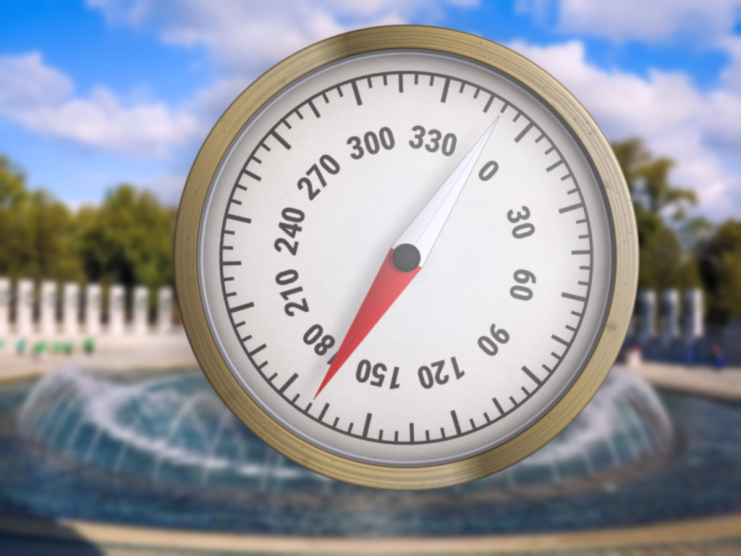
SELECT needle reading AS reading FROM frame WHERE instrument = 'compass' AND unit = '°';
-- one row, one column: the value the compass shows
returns 170 °
